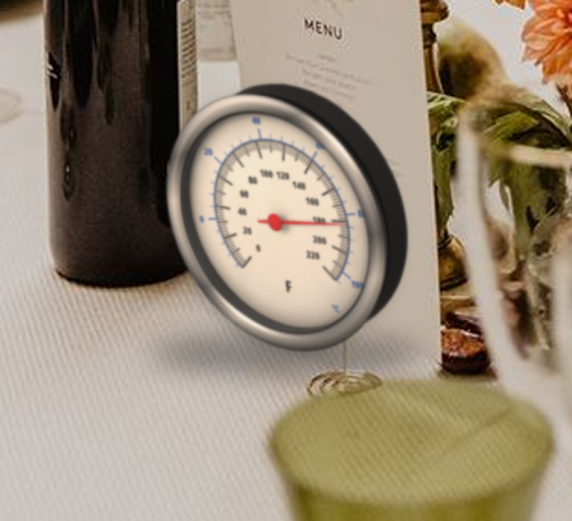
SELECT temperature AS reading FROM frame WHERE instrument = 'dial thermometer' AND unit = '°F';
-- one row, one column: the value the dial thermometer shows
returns 180 °F
